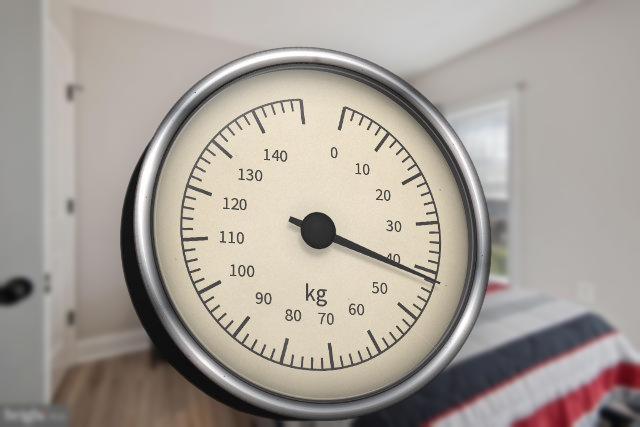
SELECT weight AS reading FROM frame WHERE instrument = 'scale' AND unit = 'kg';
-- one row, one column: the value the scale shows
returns 42 kg
